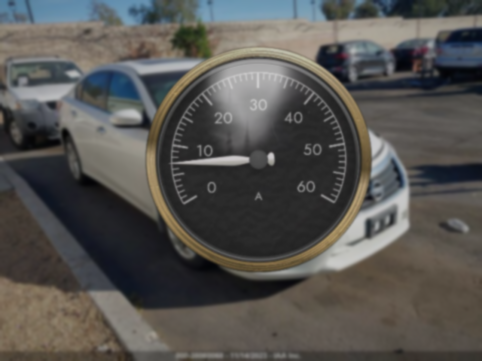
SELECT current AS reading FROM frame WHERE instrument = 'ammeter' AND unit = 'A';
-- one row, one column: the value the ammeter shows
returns 7 A
